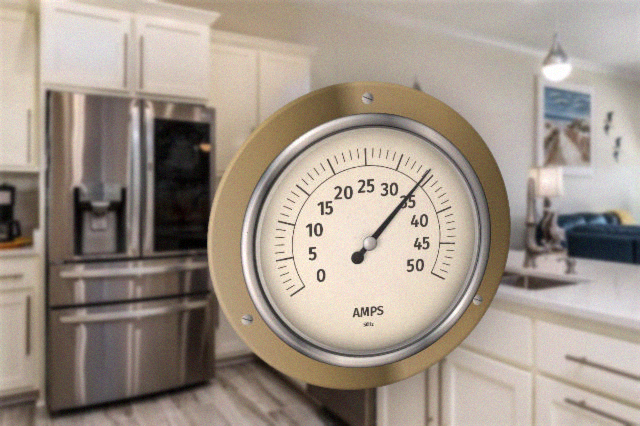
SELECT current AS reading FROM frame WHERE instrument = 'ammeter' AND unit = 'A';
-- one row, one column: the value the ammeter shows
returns 34 A
